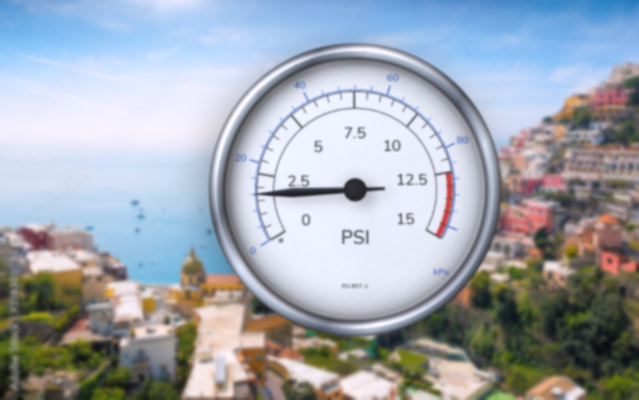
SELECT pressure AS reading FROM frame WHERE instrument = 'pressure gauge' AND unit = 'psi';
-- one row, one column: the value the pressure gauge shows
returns 1.75 psi
